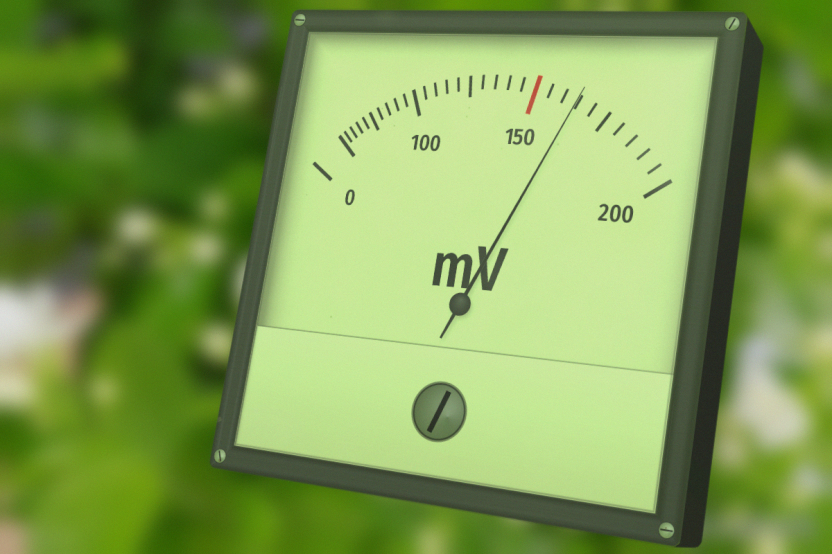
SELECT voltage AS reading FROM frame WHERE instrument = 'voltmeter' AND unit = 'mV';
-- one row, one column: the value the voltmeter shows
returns 165 mV
